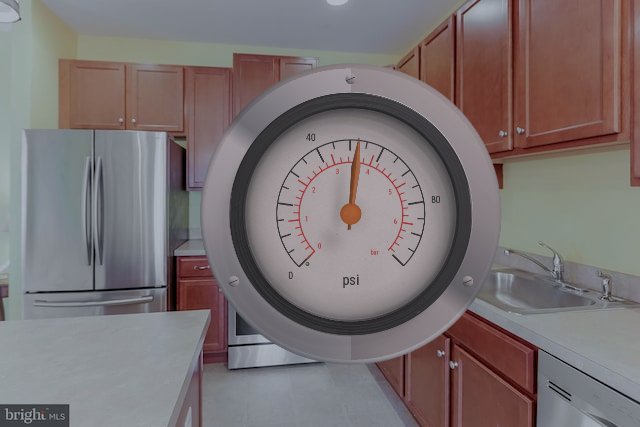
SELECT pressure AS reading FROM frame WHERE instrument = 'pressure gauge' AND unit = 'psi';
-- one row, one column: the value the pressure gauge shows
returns 52.5 psi
